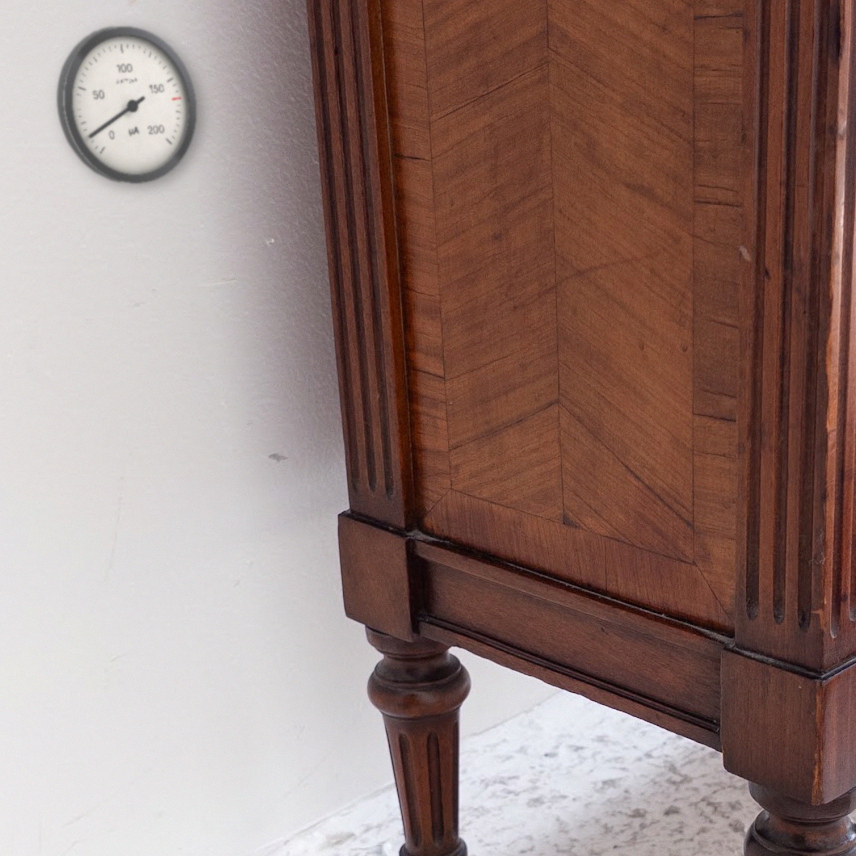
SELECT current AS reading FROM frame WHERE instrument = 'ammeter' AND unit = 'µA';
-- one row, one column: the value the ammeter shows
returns 15 µA
